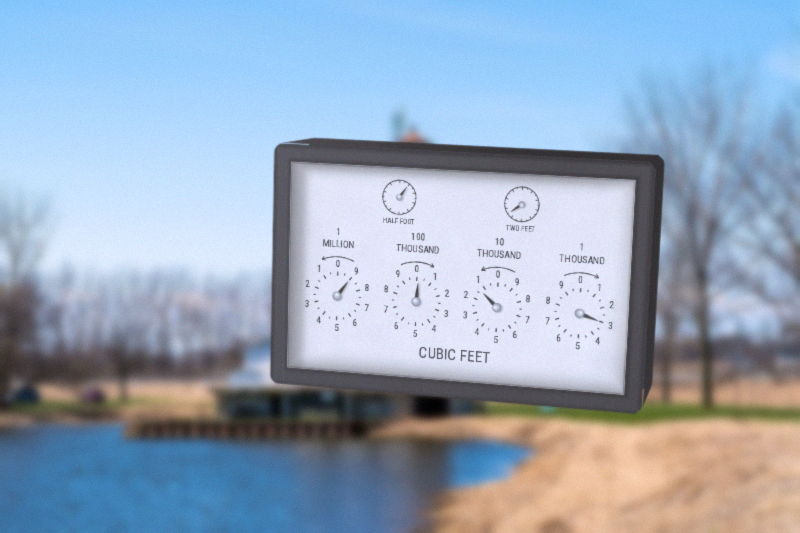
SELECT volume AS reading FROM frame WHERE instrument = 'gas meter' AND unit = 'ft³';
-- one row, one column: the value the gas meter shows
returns 901300 ft³
